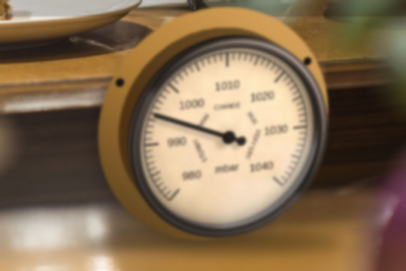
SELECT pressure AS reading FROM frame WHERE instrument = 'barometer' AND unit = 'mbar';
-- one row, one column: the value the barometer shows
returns 995 mbar
